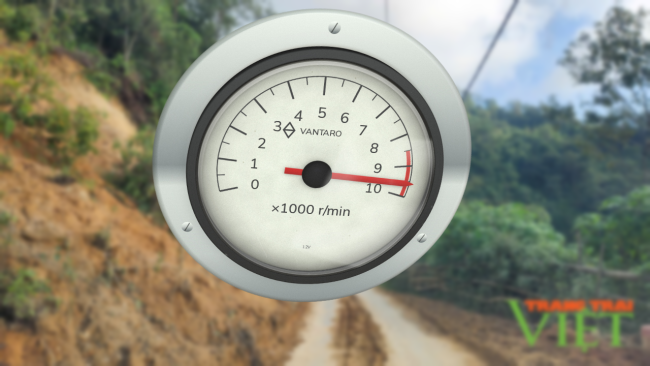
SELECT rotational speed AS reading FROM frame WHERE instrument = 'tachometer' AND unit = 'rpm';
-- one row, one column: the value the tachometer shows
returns 9500 rpm
